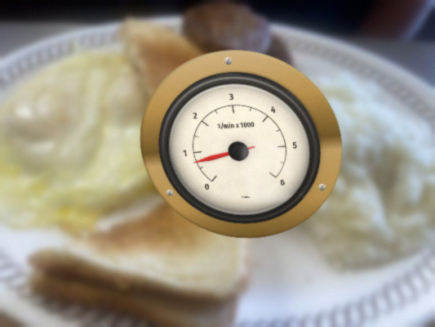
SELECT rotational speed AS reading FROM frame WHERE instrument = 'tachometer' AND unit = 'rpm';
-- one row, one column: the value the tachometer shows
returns 750 rpm
